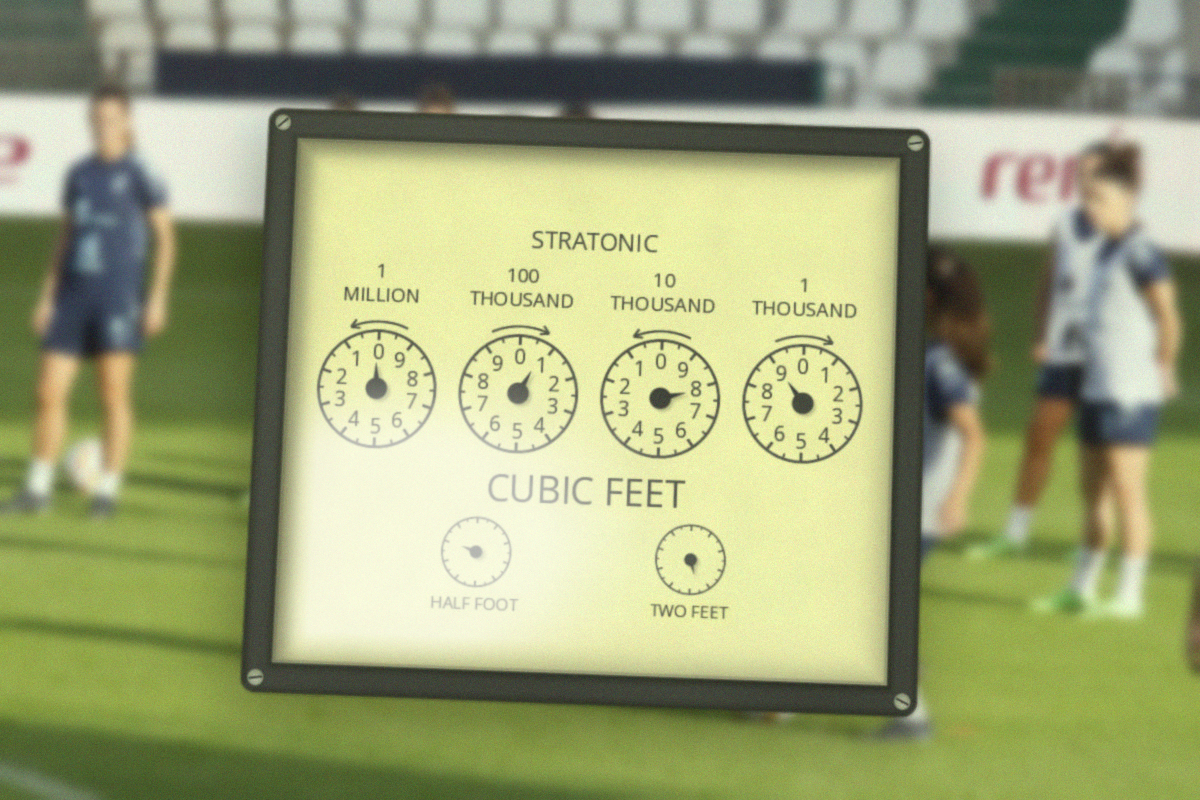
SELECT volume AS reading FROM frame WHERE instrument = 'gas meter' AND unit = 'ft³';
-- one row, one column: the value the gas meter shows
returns 7900 ft³
